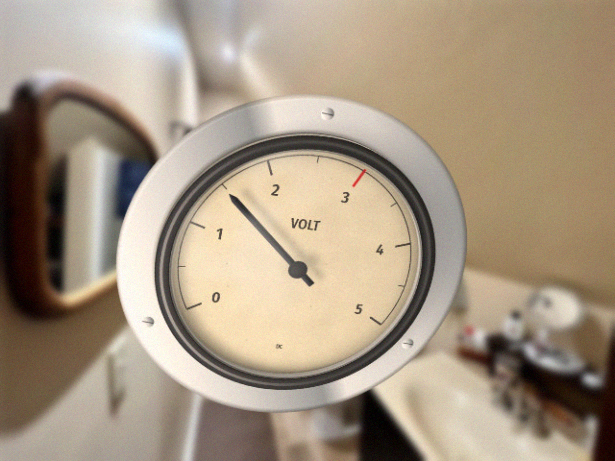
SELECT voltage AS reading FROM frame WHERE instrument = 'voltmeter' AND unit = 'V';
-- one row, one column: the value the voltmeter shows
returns 1.5 V
